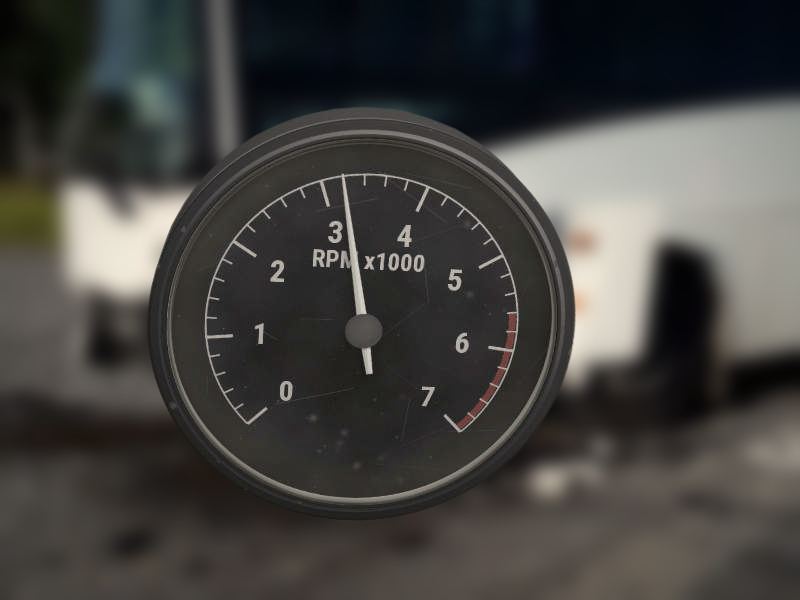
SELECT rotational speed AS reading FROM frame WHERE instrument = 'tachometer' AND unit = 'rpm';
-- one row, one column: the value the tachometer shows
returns 3200 rpm
